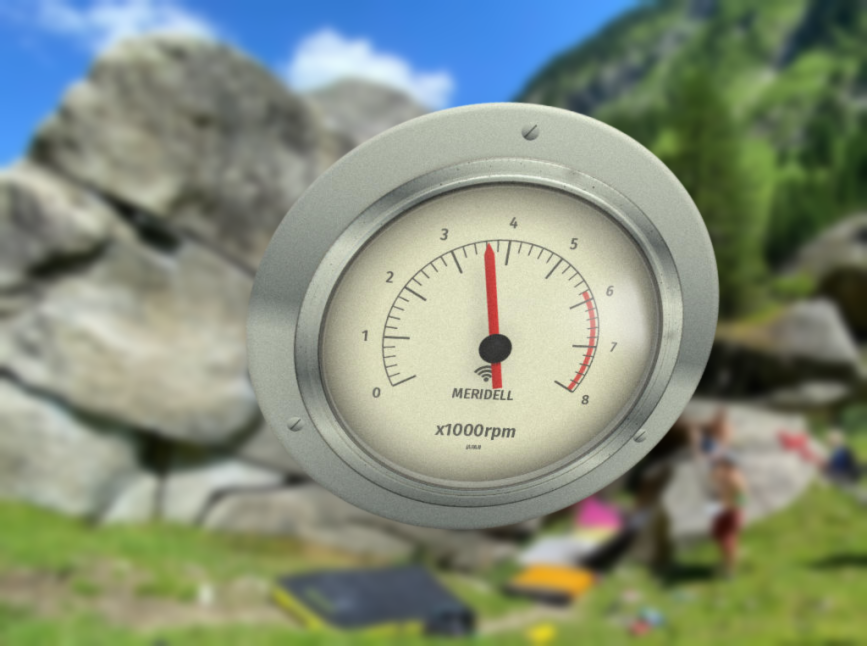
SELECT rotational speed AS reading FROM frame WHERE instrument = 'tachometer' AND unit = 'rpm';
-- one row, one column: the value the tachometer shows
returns 3600 rpm
